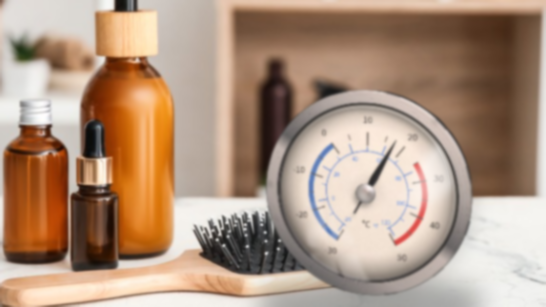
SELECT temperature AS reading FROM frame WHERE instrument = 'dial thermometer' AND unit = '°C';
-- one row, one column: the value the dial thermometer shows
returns 17.5 °C
